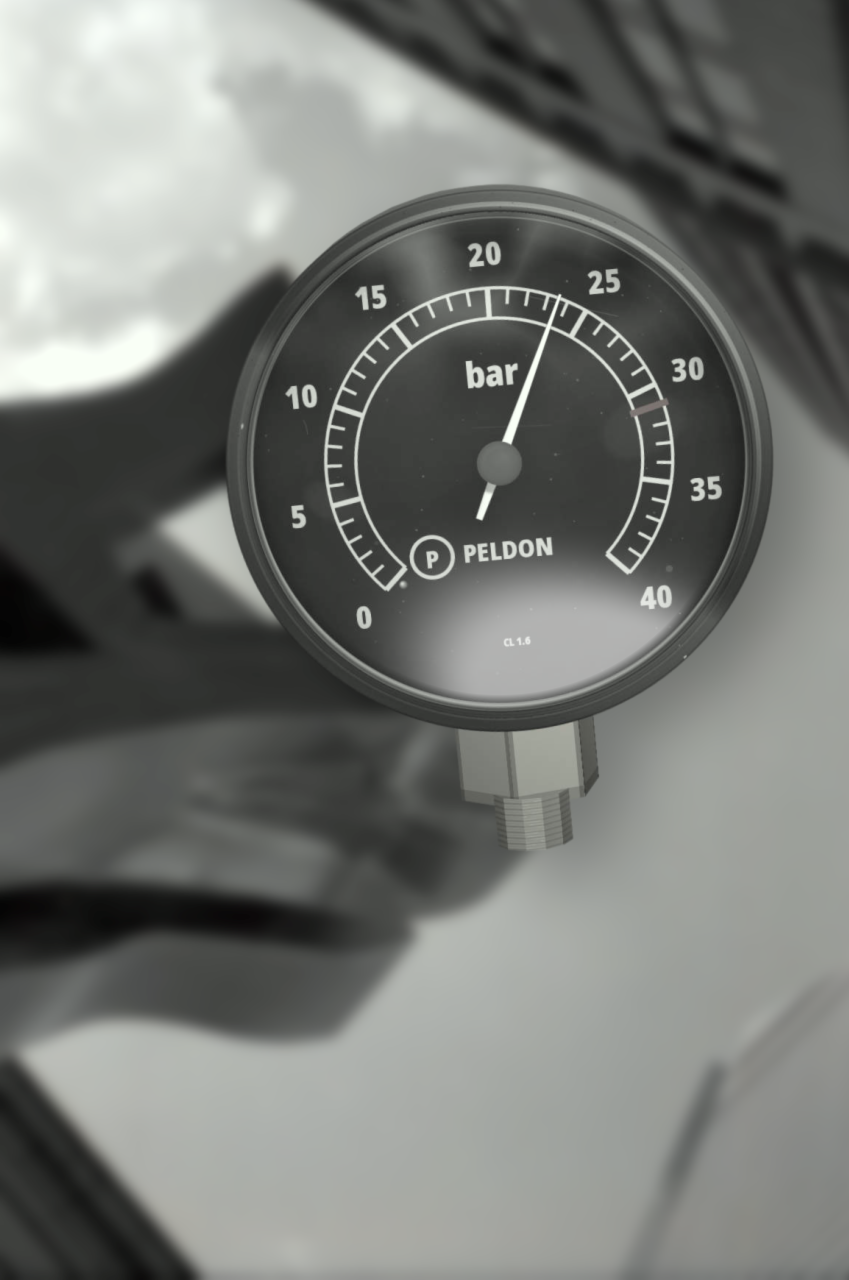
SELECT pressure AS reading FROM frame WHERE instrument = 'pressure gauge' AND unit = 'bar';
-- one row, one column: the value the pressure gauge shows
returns 23.5 bar
